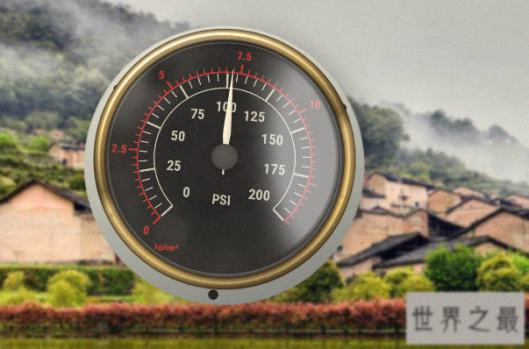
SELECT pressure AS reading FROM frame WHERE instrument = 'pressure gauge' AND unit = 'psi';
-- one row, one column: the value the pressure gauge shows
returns 102.5 psi
